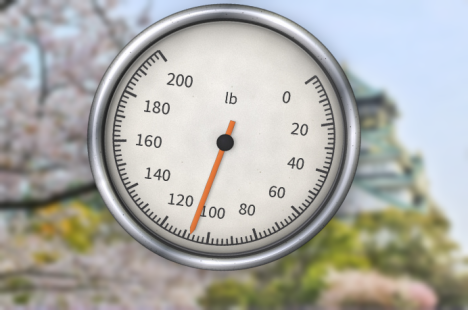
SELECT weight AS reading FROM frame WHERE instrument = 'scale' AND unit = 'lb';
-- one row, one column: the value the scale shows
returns 108 lb
